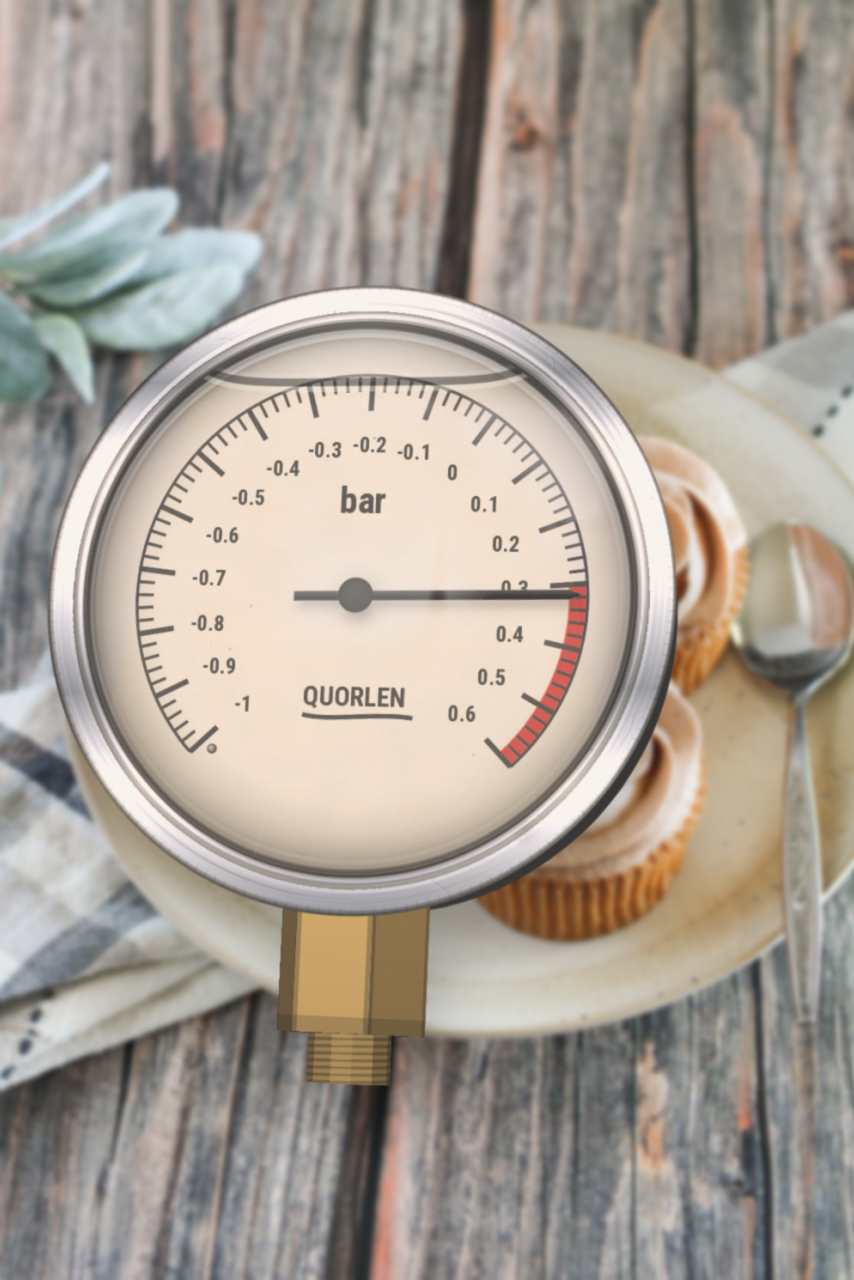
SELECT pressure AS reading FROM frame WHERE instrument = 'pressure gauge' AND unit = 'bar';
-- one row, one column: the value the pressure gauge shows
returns 0.32 bar
